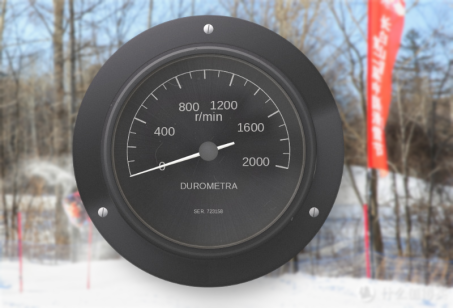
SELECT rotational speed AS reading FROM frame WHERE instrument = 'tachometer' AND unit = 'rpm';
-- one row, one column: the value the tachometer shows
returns 0 rpm
